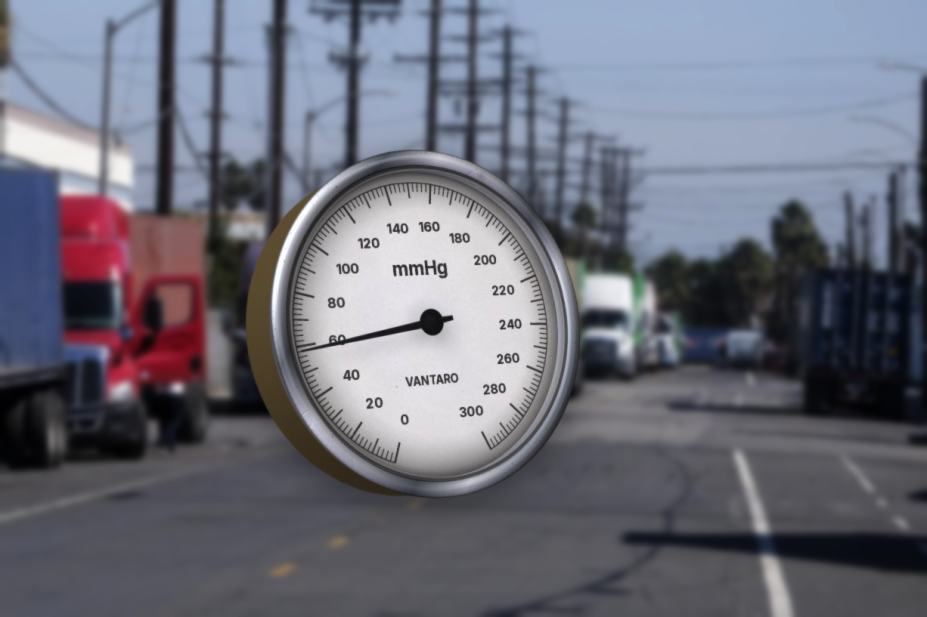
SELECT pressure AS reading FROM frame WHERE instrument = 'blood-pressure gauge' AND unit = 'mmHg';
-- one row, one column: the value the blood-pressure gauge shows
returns 58 mmHg
